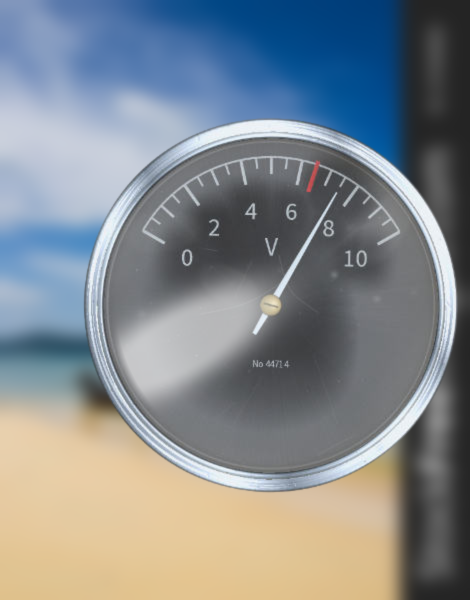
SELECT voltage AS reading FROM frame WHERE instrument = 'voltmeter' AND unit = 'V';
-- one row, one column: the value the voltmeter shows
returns 7.5 V
